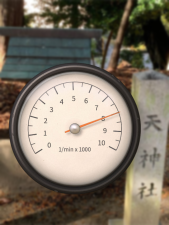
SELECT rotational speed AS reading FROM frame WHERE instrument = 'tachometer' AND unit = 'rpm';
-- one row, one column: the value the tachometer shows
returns 8000 rpm
